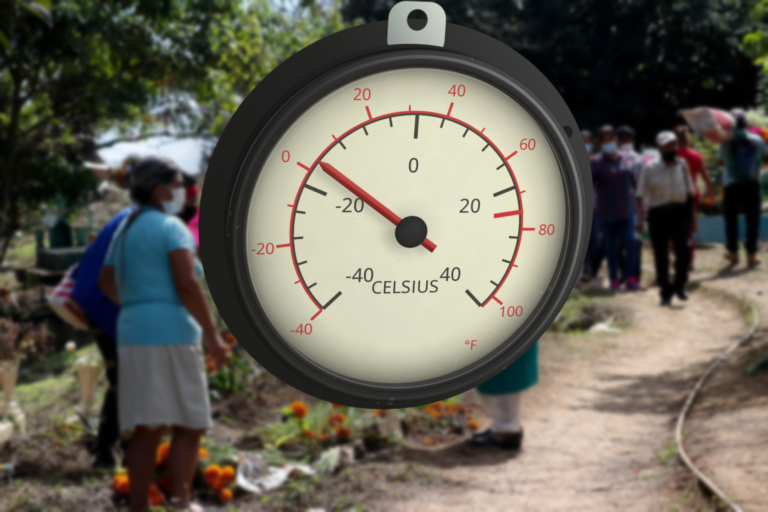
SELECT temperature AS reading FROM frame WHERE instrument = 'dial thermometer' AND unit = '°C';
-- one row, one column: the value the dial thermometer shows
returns -16 °C
